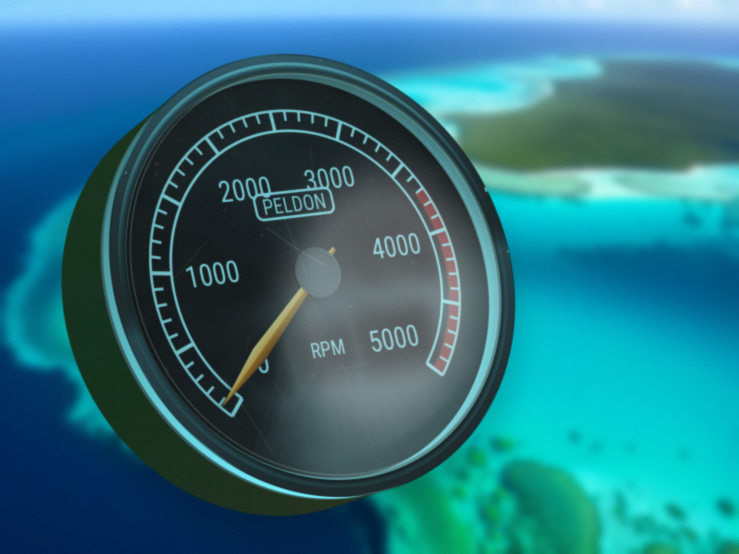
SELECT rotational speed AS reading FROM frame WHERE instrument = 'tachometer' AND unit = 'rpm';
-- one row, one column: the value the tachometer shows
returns 100 rpm
